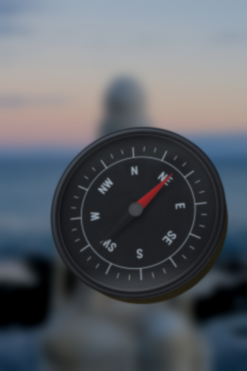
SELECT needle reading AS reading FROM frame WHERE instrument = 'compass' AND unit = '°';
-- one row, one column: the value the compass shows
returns 50 °
